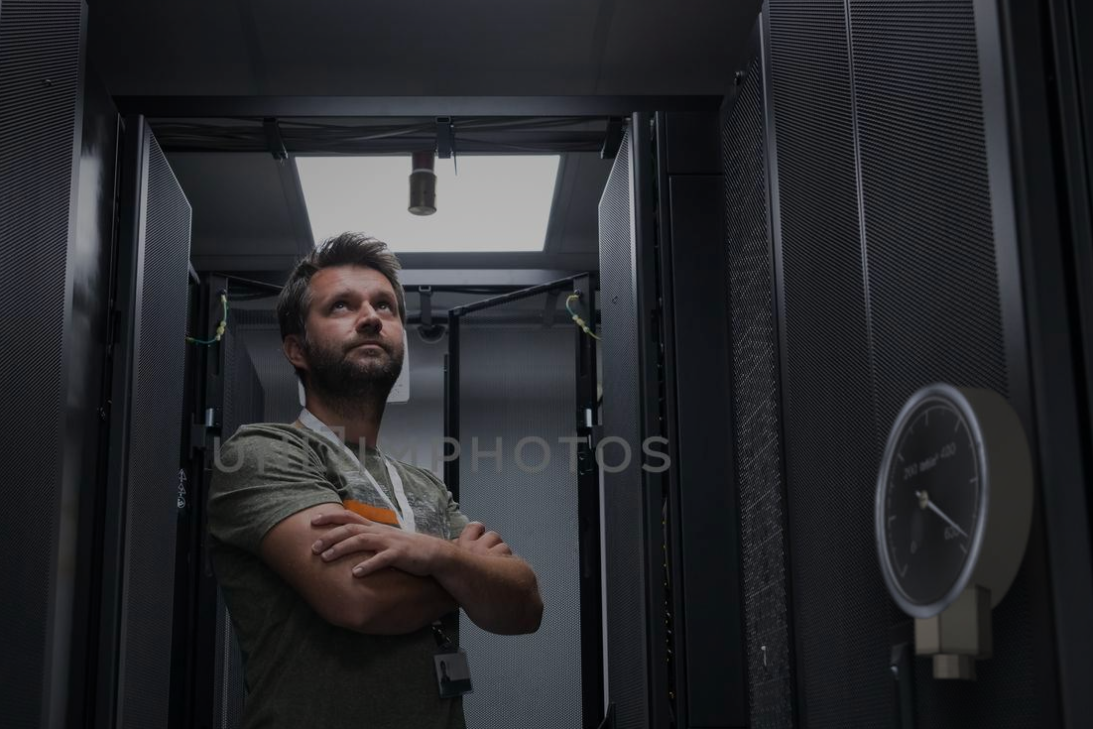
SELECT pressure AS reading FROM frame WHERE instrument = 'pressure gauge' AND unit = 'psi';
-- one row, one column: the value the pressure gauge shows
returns 575 psi
